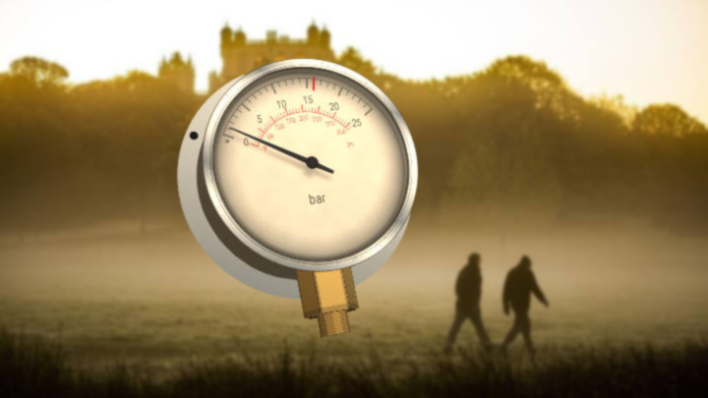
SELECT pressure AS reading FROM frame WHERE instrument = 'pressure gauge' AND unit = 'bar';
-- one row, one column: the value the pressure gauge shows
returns 1 bar
